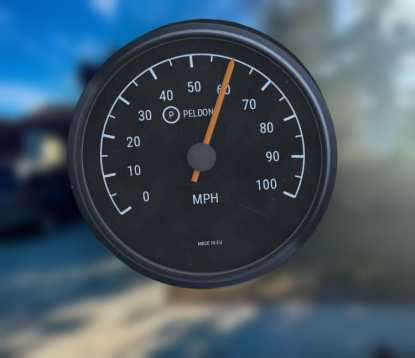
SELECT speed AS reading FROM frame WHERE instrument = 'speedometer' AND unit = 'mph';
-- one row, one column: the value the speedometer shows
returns 60 mph
